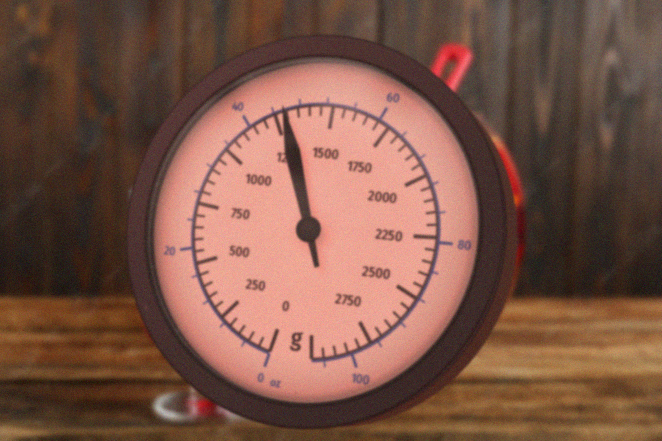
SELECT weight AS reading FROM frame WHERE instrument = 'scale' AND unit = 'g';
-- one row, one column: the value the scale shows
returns 1300 g
